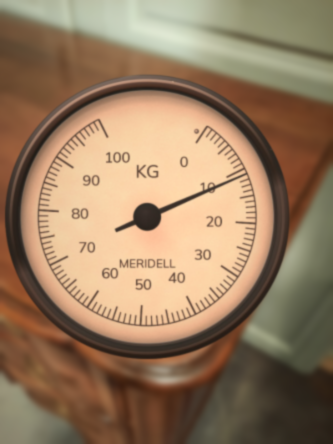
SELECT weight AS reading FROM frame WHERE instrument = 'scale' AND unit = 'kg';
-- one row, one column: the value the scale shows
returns 11 kg
